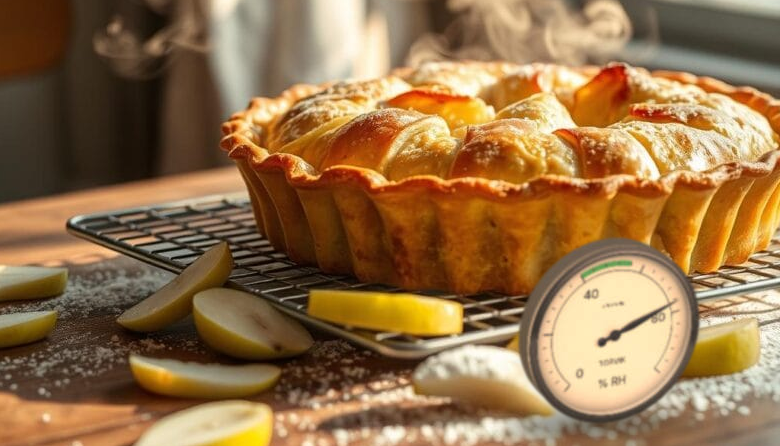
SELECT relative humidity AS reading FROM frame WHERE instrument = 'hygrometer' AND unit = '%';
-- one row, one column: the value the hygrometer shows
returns 76 %
